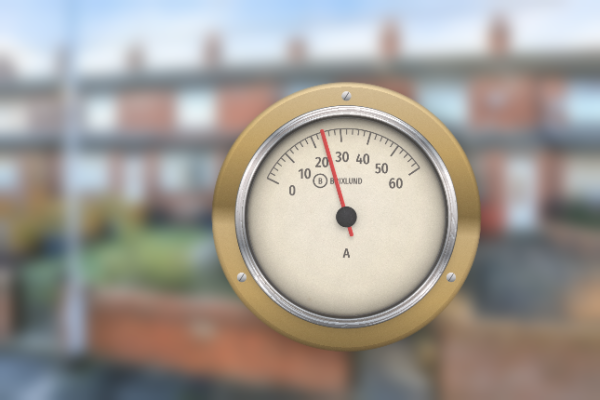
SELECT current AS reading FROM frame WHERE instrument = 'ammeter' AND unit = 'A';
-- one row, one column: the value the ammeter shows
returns 24 A
